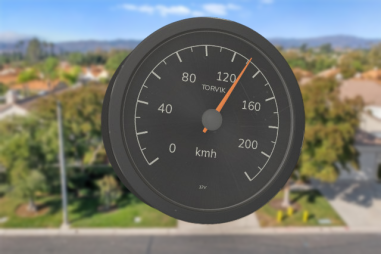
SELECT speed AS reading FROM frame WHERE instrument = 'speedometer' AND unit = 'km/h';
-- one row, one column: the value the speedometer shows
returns 130 km/h
